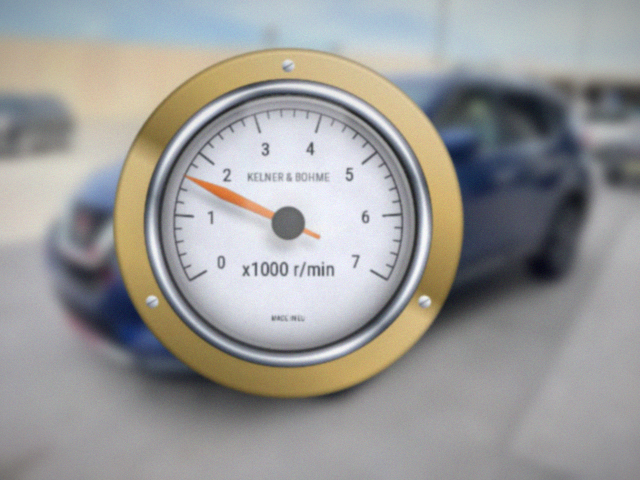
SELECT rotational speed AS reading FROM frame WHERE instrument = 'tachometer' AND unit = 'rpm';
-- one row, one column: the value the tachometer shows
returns 1600 rpm
